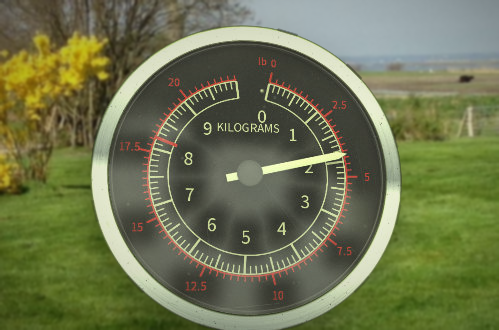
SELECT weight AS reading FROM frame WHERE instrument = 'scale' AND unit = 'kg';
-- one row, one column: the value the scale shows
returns 1.9 kg
